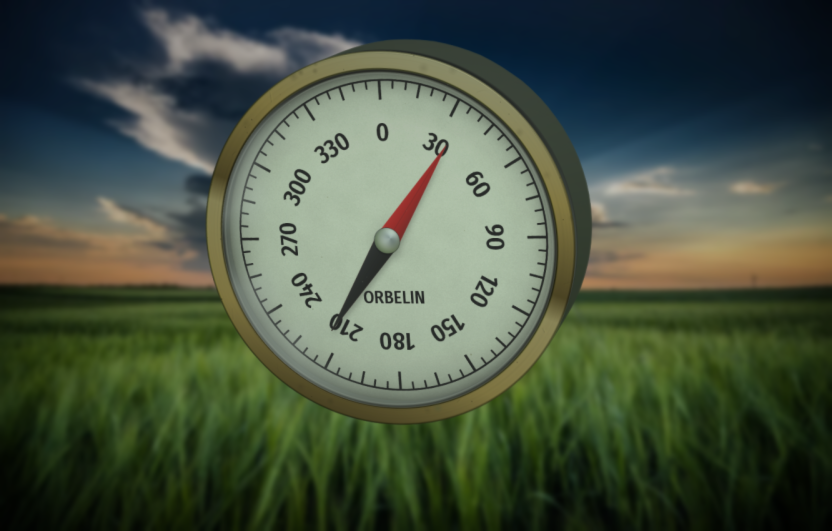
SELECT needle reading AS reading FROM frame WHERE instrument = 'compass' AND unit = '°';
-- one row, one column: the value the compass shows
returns 35 °
